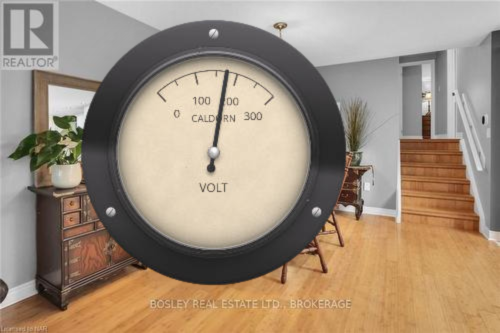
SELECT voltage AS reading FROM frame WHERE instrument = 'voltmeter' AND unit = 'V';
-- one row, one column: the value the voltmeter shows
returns 175 V
